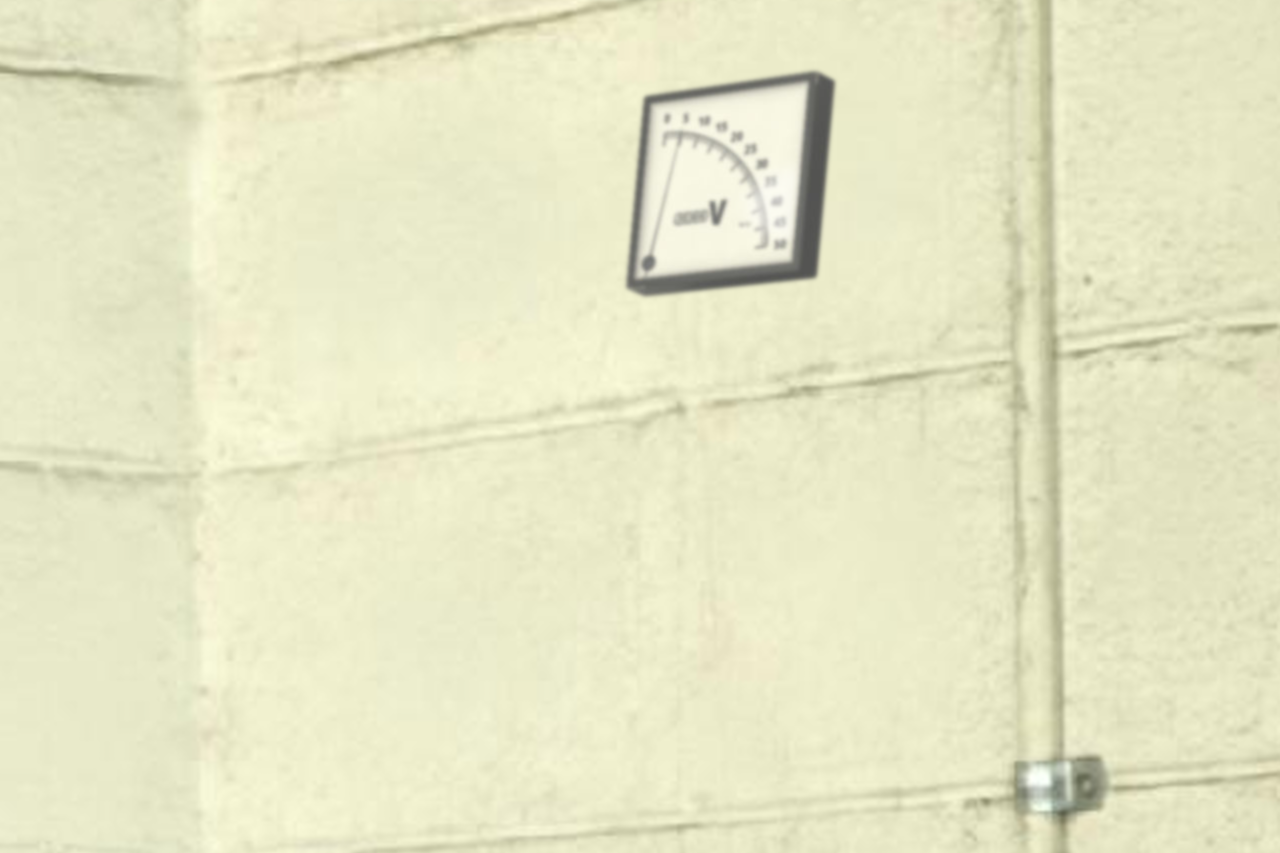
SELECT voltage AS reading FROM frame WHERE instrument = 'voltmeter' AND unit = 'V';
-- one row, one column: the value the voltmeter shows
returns 5 V
